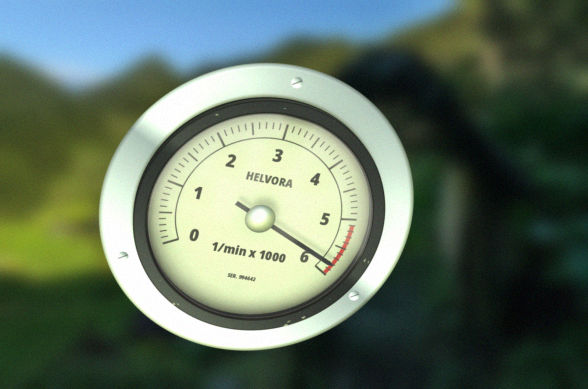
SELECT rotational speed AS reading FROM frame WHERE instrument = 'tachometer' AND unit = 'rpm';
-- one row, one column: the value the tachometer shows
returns 5800 rpm
